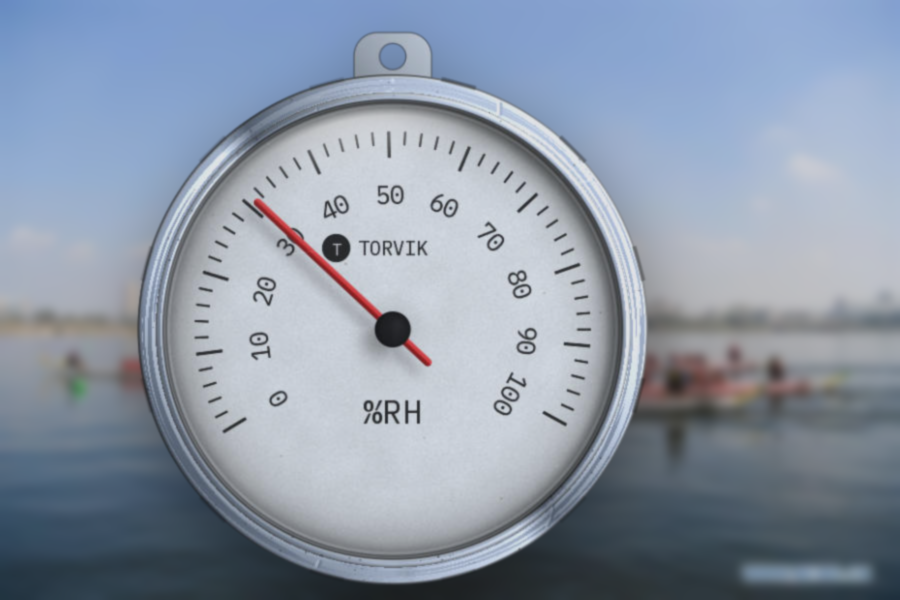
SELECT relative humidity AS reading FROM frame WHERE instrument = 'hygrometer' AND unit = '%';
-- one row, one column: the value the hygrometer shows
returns 31 %
